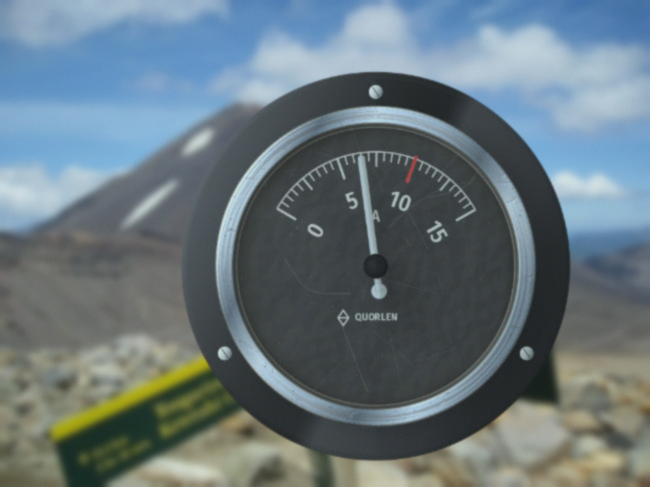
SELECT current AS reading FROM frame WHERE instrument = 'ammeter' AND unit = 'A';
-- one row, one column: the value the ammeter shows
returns 6.5 A
